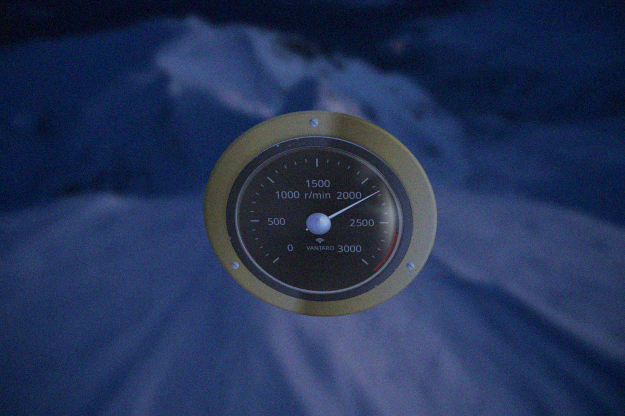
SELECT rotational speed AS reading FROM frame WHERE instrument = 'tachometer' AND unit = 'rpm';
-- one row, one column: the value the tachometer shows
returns 2150 rpm
